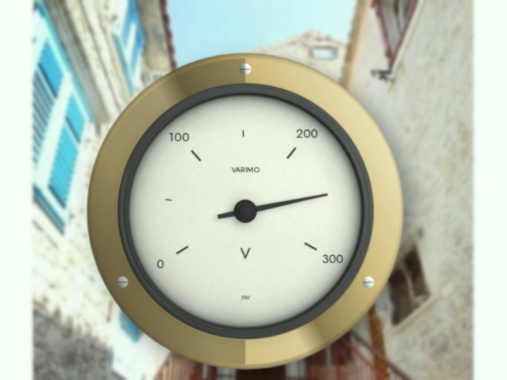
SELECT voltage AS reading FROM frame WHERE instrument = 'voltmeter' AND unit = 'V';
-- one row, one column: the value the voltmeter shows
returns 250 V
